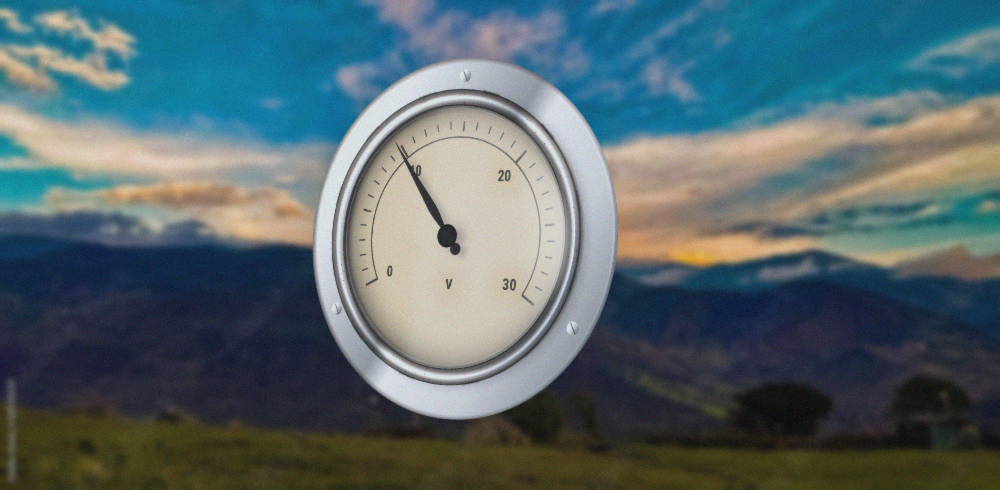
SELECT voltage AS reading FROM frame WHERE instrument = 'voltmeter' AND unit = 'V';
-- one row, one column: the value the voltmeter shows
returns 10 V
